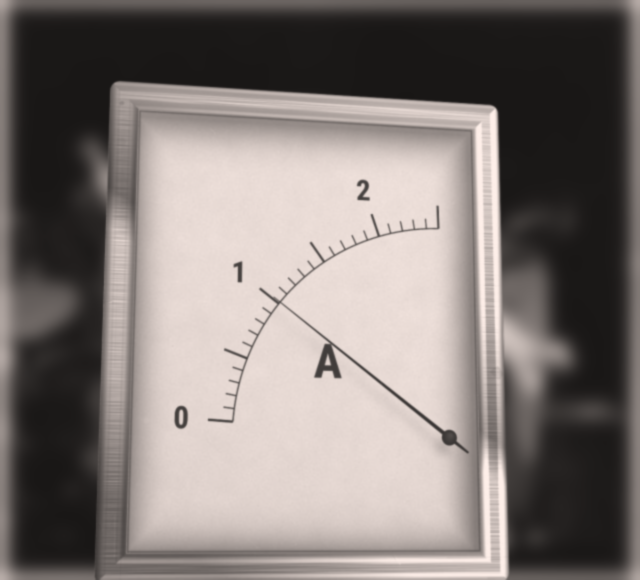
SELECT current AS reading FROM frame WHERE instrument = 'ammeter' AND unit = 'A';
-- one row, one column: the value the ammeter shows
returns 1 A
